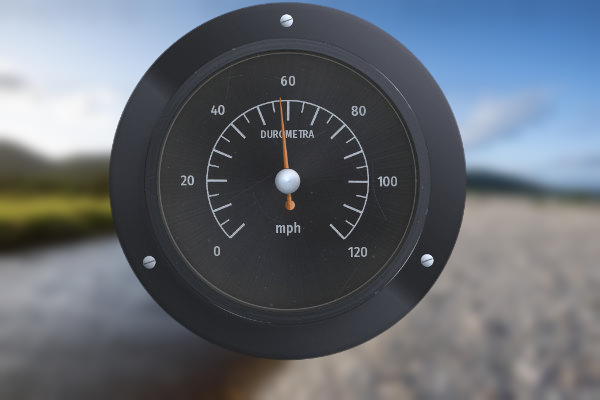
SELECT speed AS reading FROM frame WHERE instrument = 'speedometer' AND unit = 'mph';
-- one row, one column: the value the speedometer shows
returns 57.5 mph
